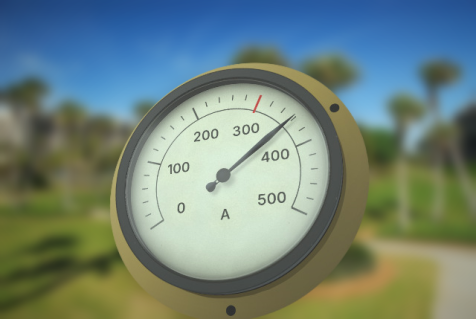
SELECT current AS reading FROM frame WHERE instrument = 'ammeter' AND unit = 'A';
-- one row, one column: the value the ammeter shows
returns 360 A
